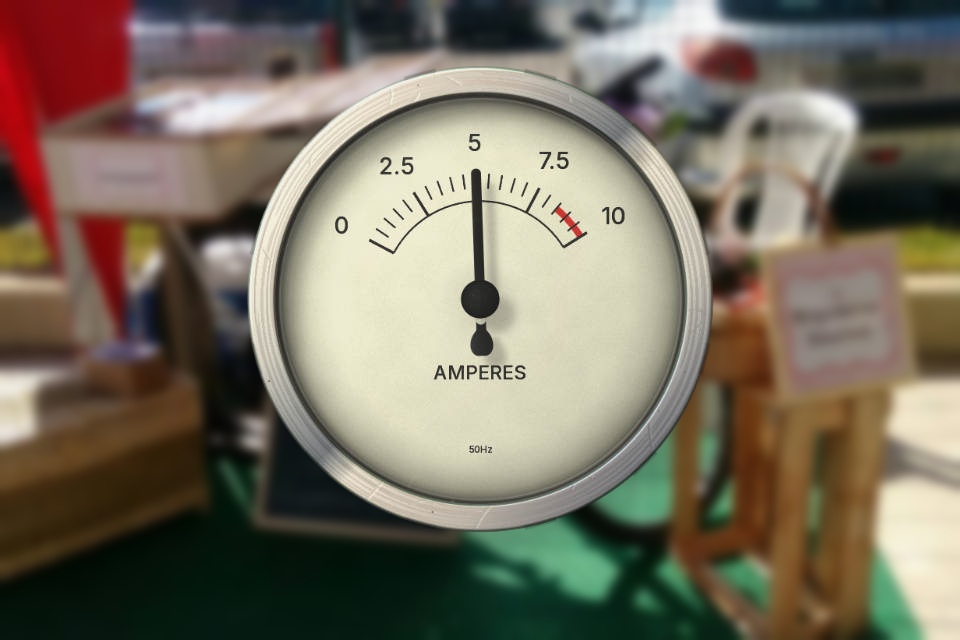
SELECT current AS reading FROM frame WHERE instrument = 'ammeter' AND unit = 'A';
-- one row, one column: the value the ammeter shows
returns 5 A
